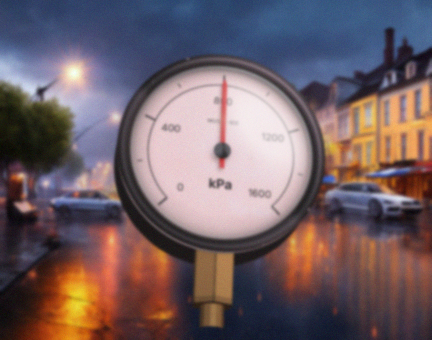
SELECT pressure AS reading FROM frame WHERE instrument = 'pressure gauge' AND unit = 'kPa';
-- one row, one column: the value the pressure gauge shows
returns 800 kPa
